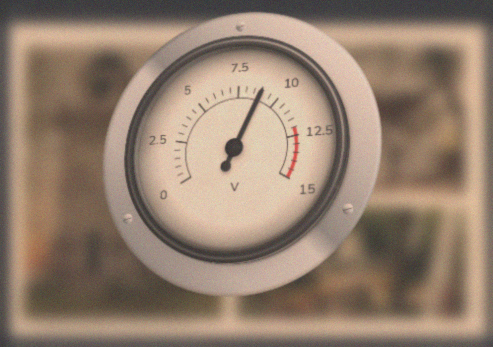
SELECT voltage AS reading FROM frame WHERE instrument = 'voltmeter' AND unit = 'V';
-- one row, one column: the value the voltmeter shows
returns 9 V
